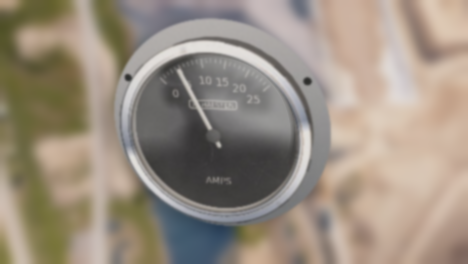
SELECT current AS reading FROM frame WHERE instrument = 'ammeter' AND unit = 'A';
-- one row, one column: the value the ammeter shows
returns 5 A
